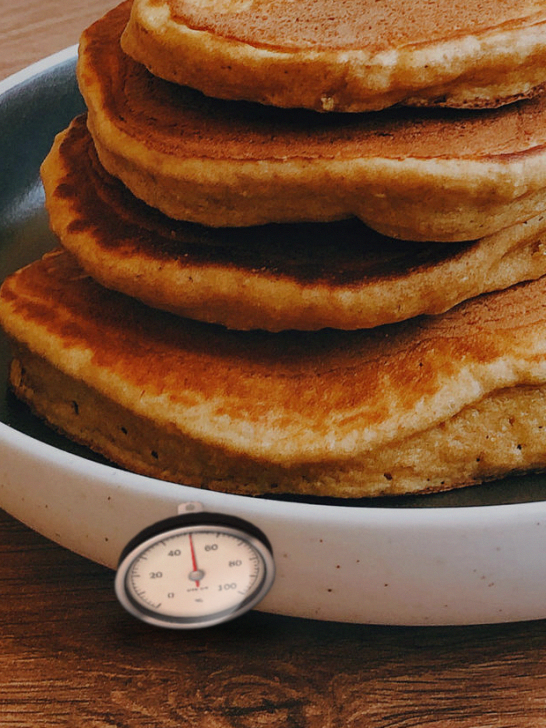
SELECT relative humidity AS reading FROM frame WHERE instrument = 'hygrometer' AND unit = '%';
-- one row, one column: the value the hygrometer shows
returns 50 %
